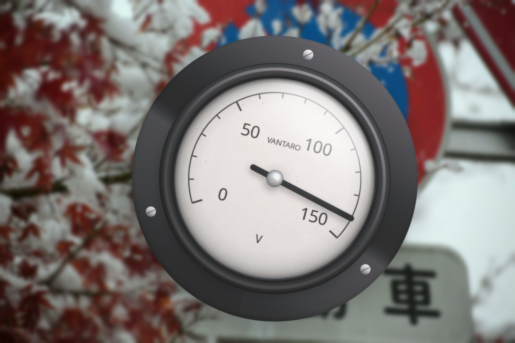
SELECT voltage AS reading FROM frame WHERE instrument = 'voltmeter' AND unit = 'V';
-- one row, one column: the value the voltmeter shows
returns 140 V
